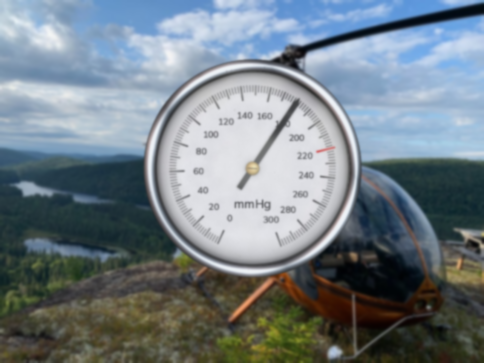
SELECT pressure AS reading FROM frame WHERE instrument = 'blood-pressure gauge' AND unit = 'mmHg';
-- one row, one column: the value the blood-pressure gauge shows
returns 180 mmHg
